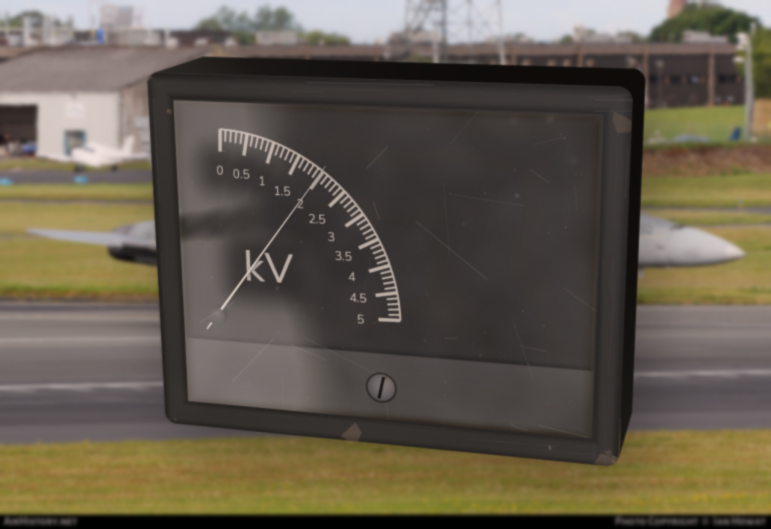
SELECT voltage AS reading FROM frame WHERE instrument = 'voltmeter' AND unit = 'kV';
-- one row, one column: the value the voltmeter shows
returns 2 kV
